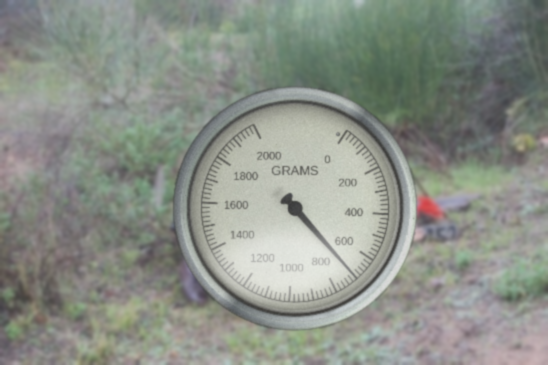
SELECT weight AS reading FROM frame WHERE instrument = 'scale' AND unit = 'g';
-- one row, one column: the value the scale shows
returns 700 g
